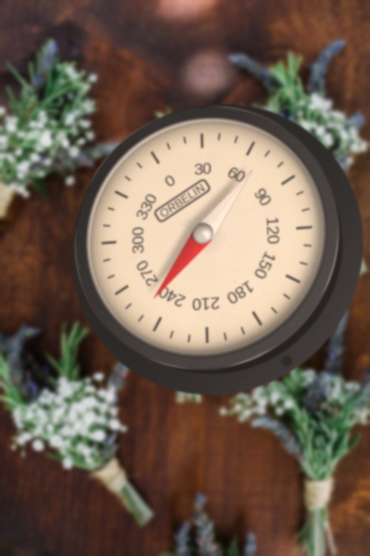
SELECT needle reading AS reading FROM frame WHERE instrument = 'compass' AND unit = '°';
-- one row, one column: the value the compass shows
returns 250 °
